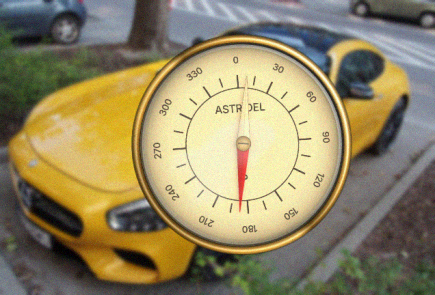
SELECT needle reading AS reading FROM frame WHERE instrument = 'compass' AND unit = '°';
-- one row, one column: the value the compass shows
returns 187.5 °
